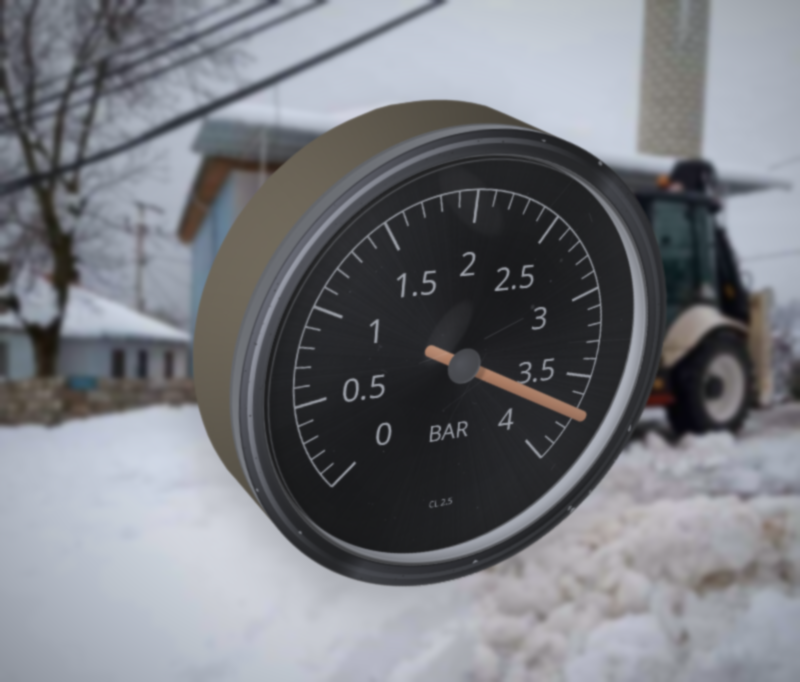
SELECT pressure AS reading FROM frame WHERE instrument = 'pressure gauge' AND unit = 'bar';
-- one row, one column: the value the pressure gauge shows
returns 3.7 bar
